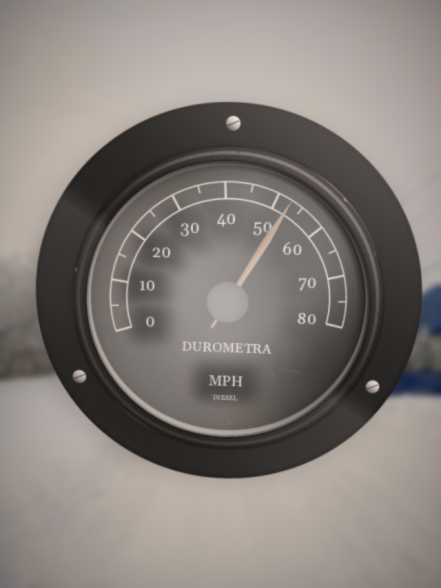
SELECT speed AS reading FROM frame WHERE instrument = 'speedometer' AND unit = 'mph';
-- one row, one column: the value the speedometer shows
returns 52.5 mph
